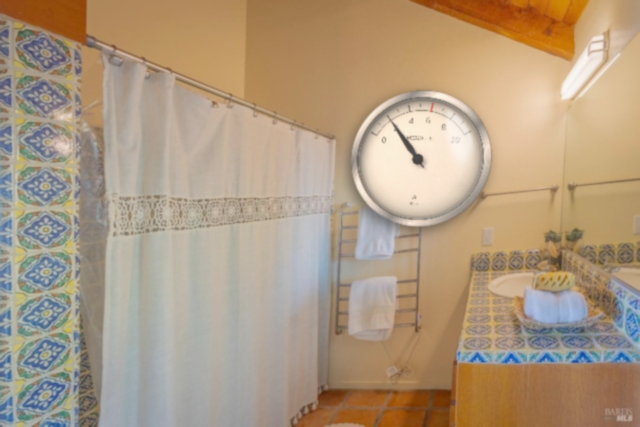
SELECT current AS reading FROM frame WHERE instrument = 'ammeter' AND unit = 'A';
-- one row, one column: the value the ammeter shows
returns 2 A
